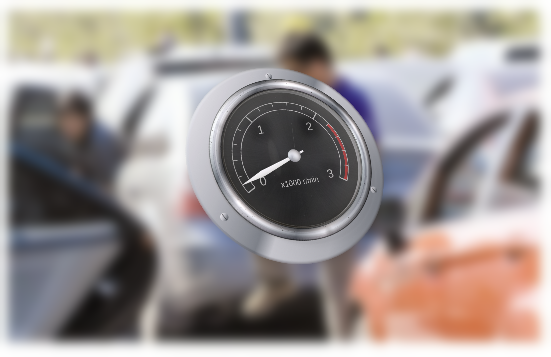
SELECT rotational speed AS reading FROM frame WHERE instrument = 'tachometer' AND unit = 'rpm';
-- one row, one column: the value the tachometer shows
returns 100 rpm
